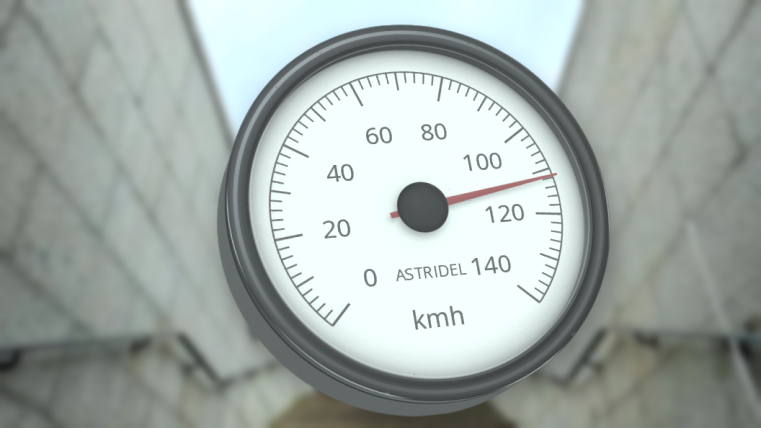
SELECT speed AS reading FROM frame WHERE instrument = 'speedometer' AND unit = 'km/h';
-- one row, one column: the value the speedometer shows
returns 112 km/h
